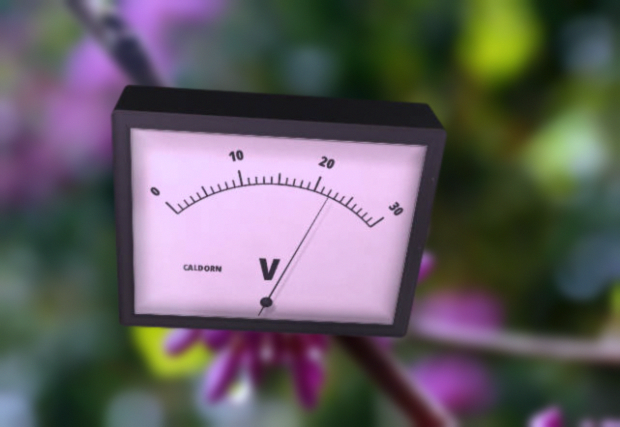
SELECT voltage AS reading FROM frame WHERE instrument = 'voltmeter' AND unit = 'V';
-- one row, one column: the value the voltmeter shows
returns 22 V
